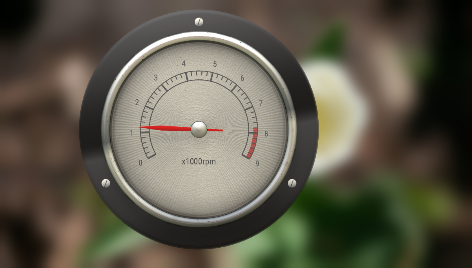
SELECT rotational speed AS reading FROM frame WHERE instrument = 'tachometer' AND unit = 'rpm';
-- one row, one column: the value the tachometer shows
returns 1200 rpm
